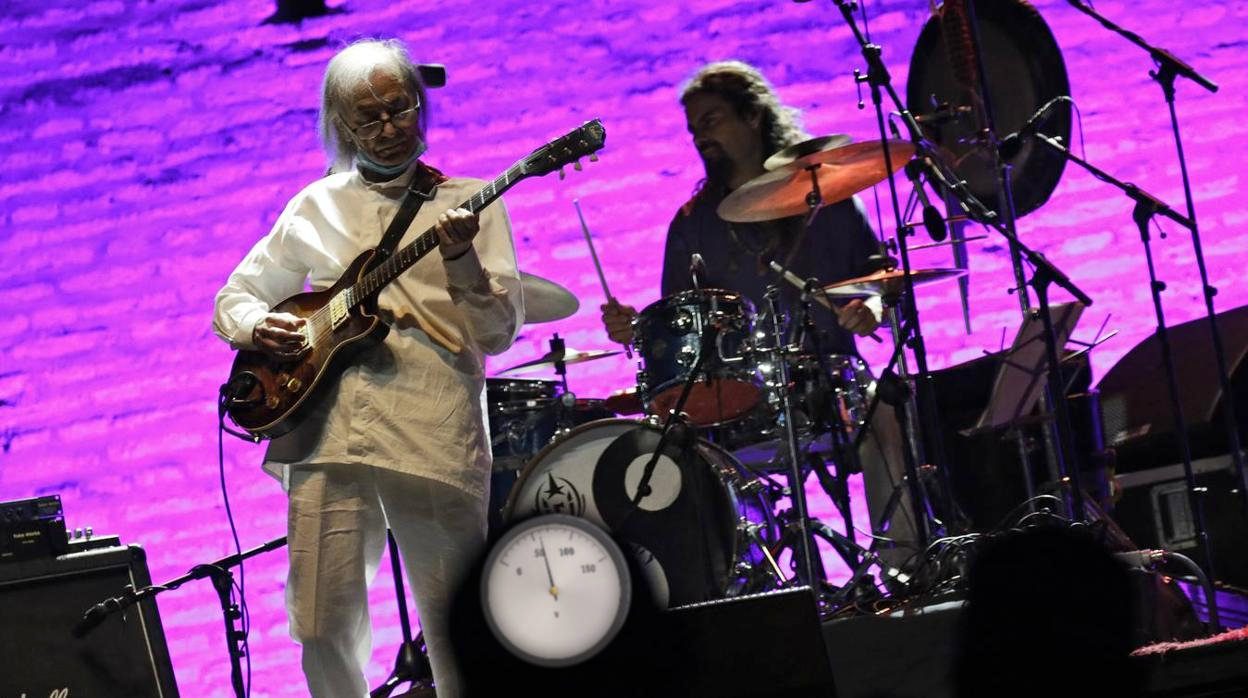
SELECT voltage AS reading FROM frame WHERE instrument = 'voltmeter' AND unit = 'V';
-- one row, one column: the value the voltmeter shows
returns 60 V
